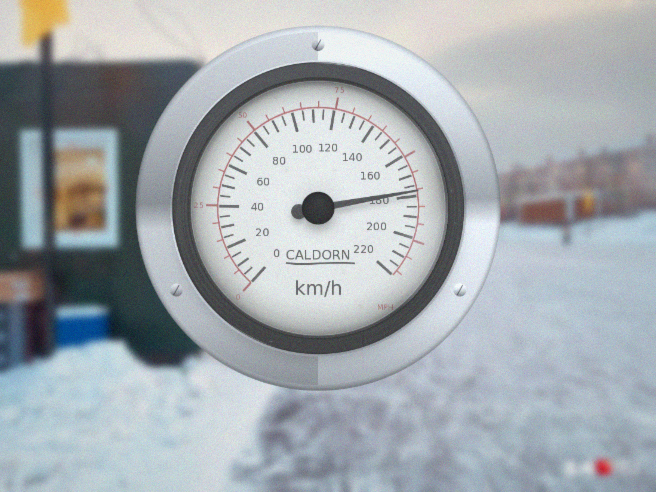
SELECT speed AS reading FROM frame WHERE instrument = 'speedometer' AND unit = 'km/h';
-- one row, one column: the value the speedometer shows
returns 177.5 km/h
